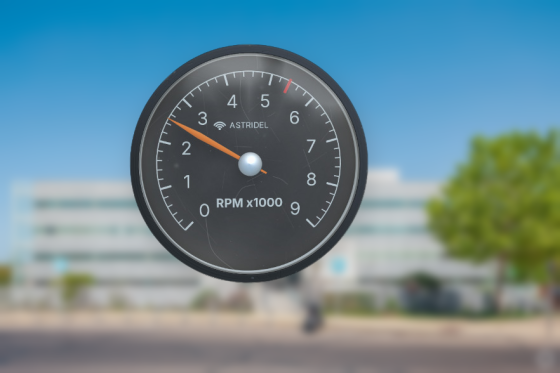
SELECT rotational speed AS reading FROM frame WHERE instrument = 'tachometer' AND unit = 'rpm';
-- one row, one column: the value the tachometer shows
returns 2500 rpm
